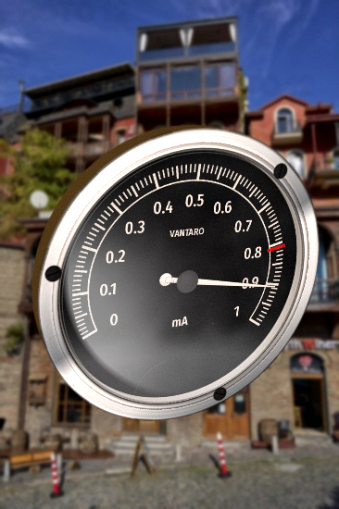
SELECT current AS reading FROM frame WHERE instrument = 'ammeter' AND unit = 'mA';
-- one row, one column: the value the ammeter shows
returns 0.9 mA
